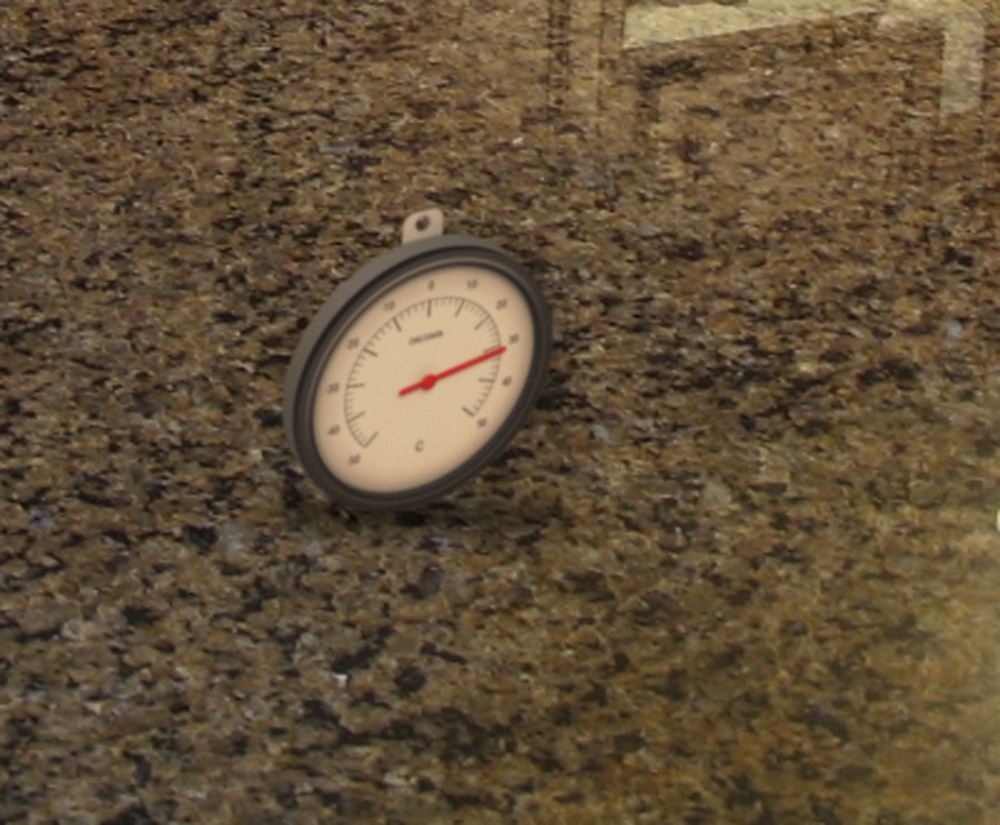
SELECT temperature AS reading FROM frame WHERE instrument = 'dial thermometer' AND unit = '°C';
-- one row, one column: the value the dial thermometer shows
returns 30 °C
